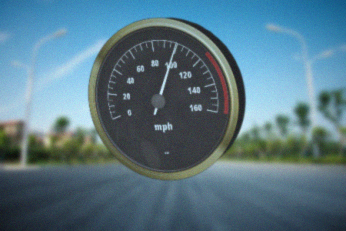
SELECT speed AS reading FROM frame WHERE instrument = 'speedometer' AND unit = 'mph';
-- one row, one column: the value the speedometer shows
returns 100 mph
